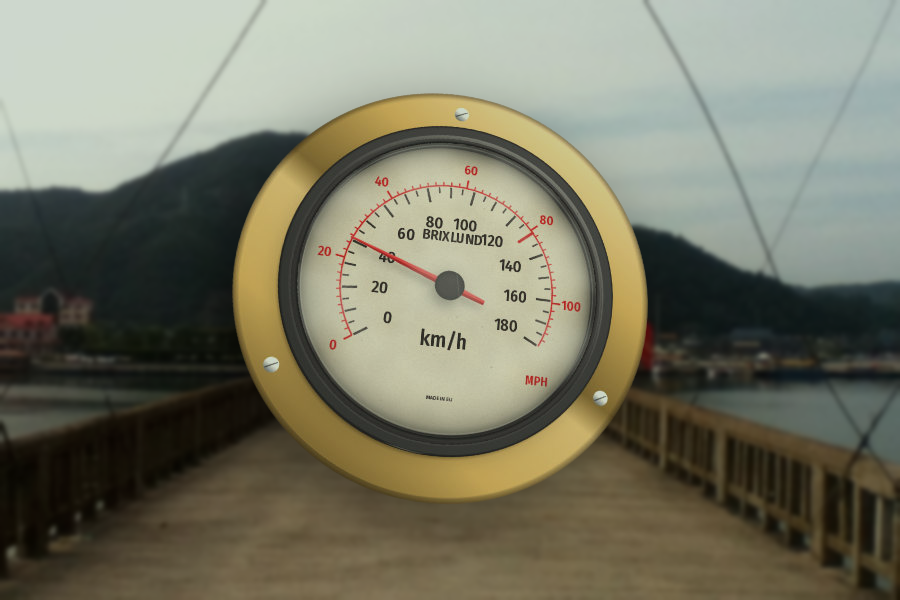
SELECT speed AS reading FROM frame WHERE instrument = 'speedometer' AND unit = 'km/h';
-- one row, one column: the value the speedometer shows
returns 40 km/h
